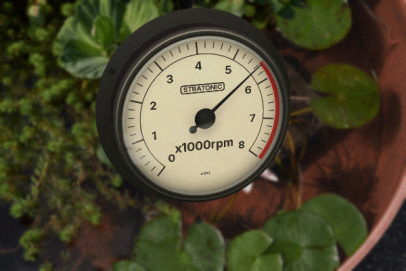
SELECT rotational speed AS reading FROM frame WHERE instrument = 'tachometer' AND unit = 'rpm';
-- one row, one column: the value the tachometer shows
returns 5600 rpm
